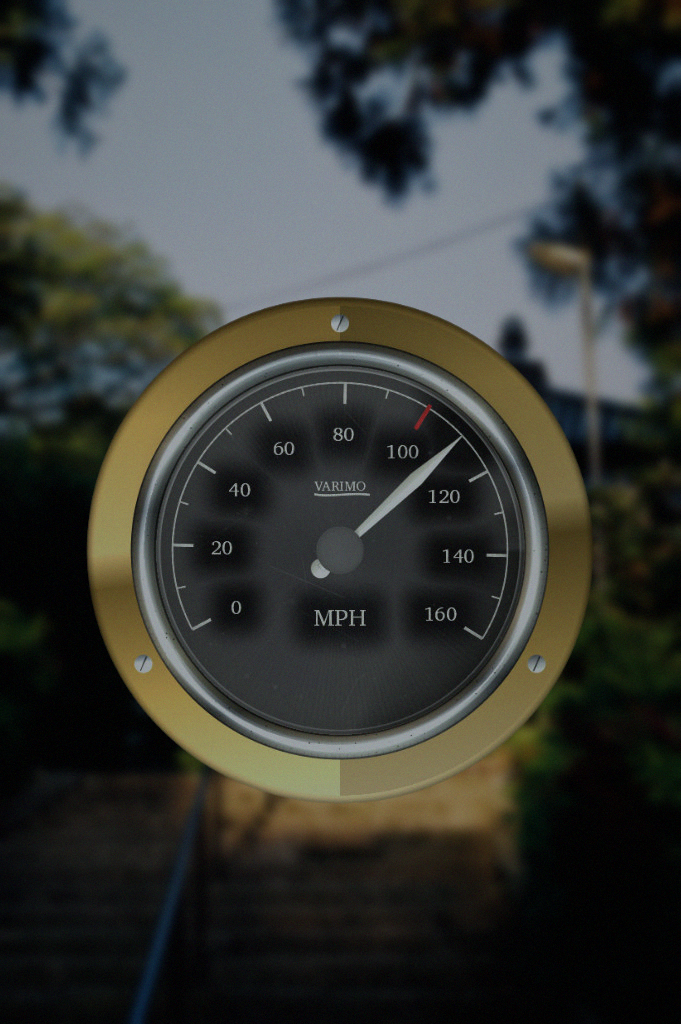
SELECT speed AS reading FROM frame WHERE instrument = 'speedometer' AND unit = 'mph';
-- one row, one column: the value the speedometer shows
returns 110 mph
